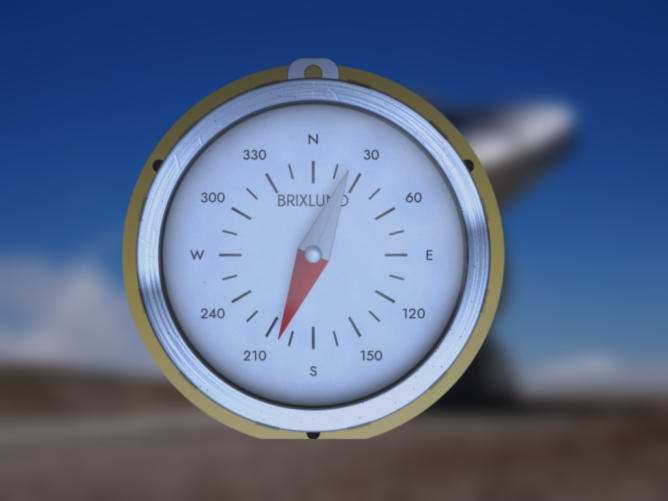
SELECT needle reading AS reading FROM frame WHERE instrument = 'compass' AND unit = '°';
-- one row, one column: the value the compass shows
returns 202.5 °
